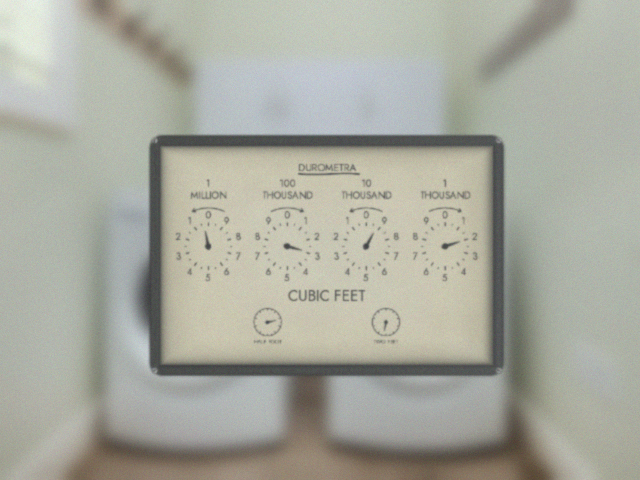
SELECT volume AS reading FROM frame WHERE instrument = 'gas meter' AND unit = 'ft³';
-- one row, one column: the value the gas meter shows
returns 29200 ft³
